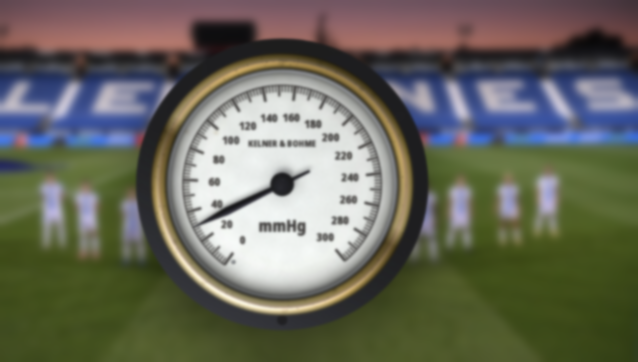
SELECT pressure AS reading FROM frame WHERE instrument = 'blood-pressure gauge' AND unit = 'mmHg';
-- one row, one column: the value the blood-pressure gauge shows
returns 30 mmHg
